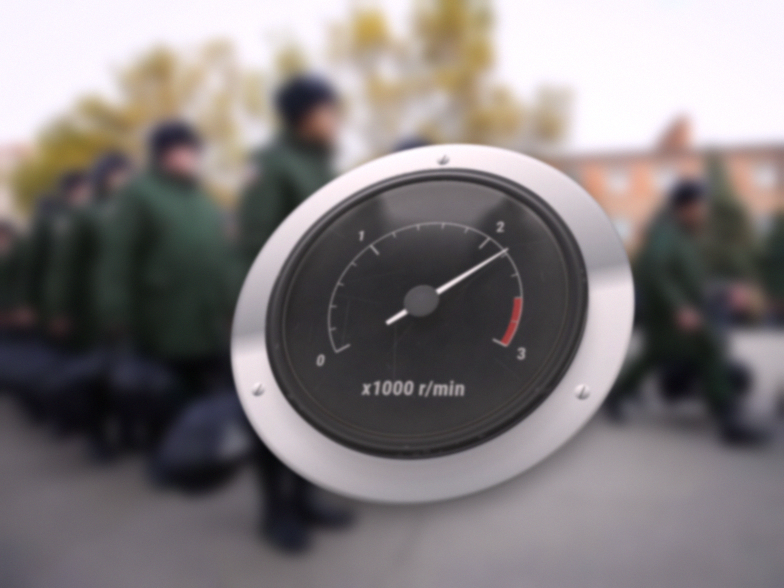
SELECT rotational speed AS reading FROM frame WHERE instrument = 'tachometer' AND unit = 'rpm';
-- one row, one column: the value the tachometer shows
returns 2200 rpm
